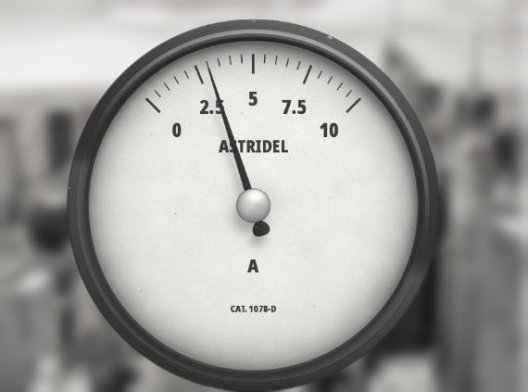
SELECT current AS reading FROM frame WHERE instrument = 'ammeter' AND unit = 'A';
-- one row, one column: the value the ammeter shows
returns 3 A
